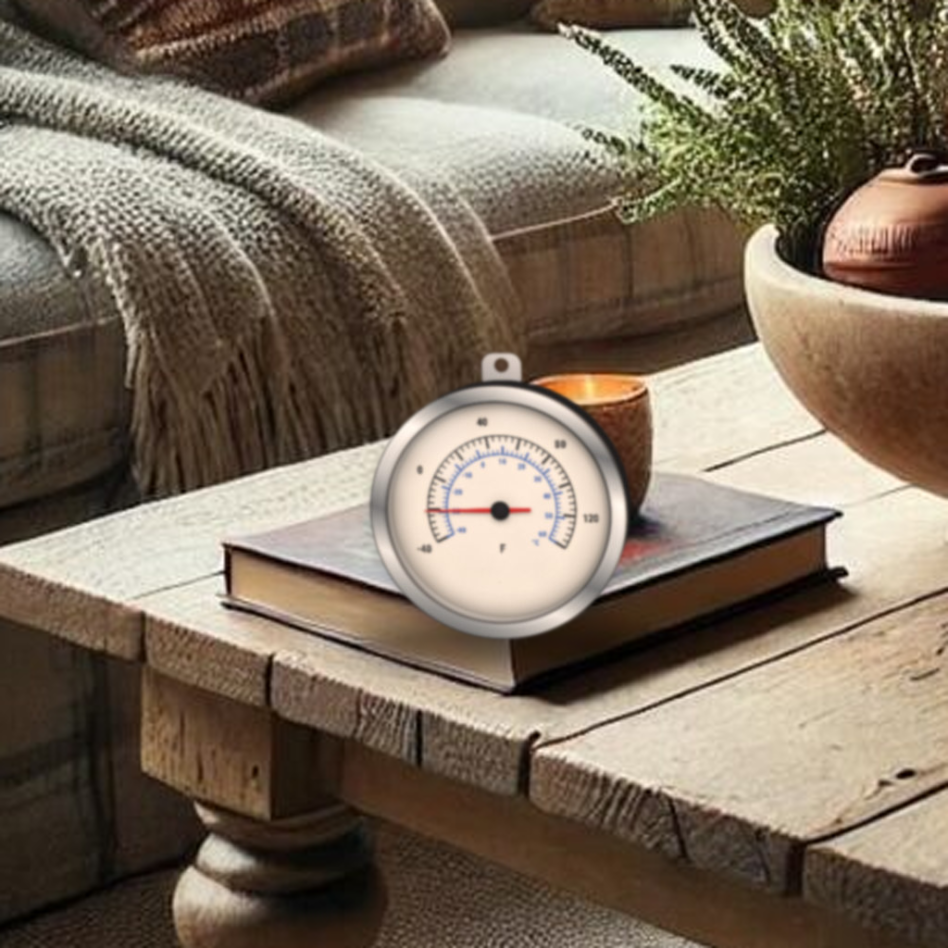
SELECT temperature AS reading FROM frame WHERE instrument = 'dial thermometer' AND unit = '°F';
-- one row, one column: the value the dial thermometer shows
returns -20 °F
